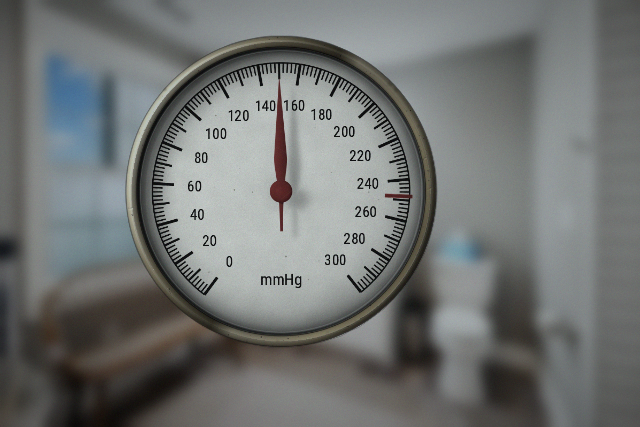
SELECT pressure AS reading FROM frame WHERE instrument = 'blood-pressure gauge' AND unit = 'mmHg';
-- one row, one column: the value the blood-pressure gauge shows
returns 150 mmHg
